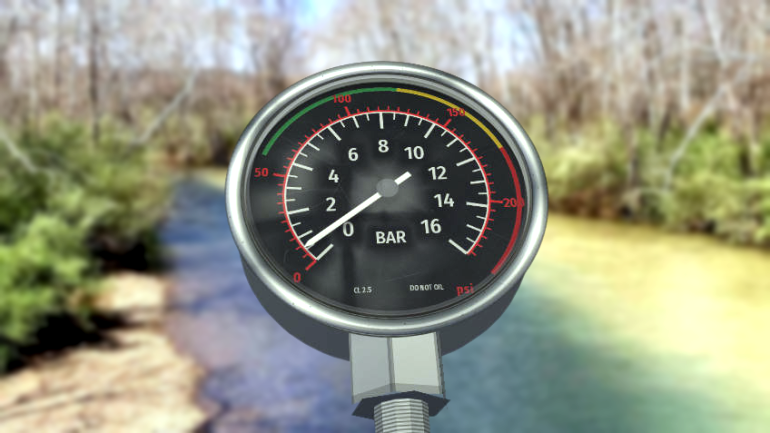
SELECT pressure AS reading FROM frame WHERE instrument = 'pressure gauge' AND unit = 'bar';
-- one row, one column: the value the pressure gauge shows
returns 0.5 bar
